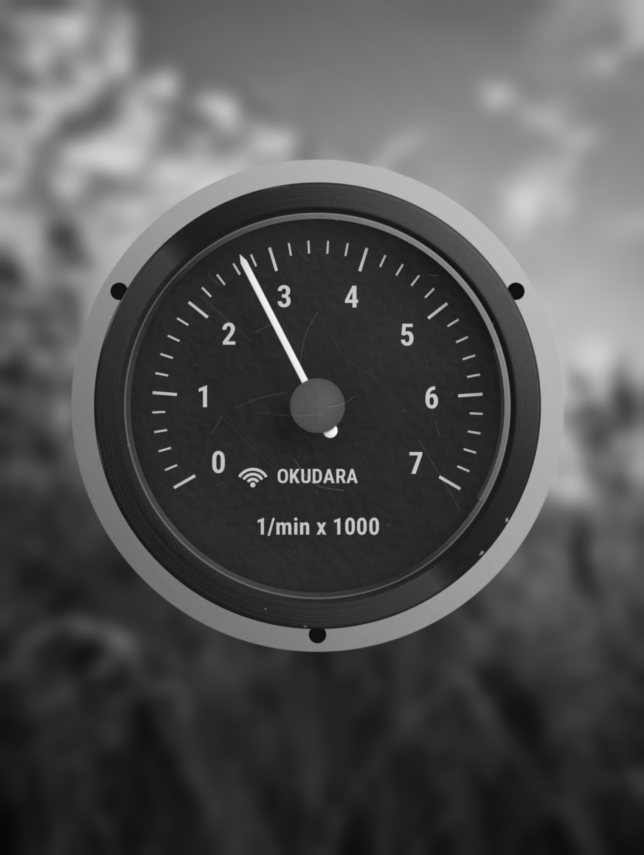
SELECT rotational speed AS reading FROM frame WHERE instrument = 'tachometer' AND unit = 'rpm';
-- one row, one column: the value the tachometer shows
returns 2700 rpm
